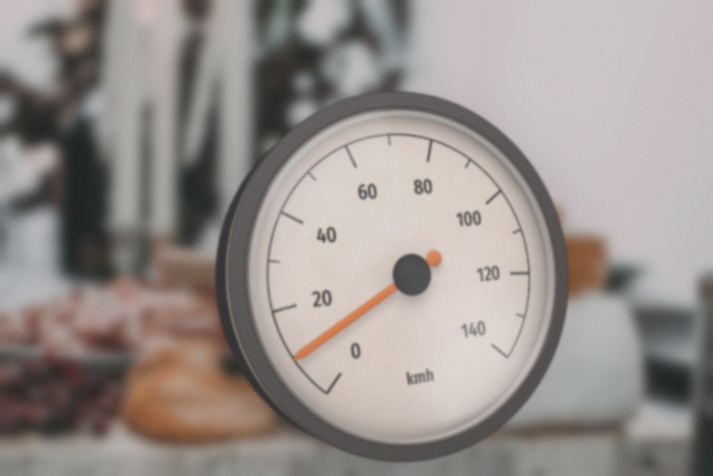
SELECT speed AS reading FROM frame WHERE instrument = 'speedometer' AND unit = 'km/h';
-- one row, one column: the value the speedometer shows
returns 10 km/h
